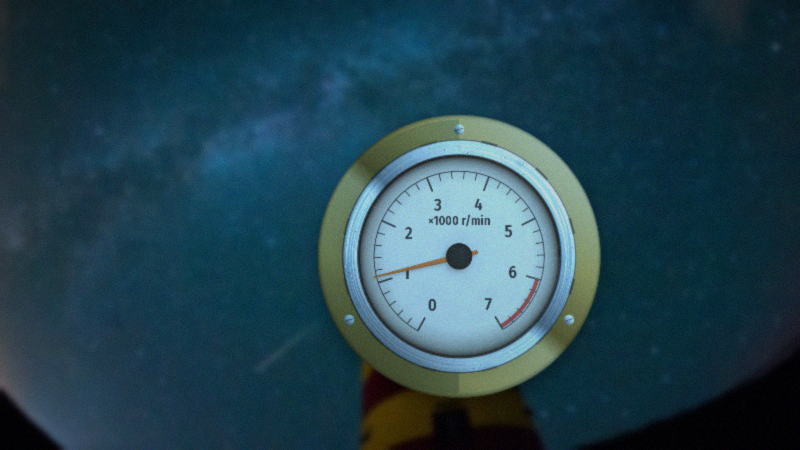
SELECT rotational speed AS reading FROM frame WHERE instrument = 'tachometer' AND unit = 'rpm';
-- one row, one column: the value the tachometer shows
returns 1100 rpm
